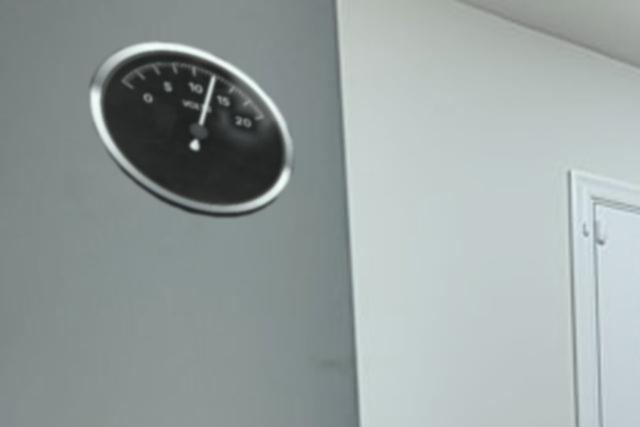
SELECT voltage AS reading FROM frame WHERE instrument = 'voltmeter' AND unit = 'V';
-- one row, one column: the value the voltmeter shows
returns 12.5 V
